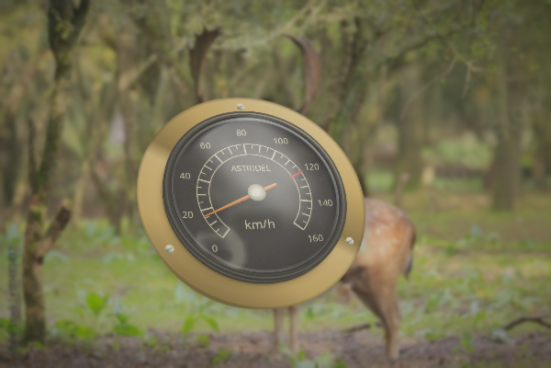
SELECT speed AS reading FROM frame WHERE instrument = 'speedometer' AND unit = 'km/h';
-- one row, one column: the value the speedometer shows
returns 15 km/h
